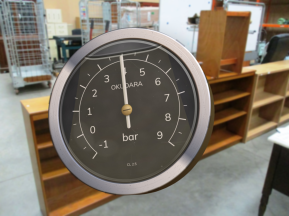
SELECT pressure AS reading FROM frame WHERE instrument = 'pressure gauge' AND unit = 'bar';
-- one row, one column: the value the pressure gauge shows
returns 4 bar
